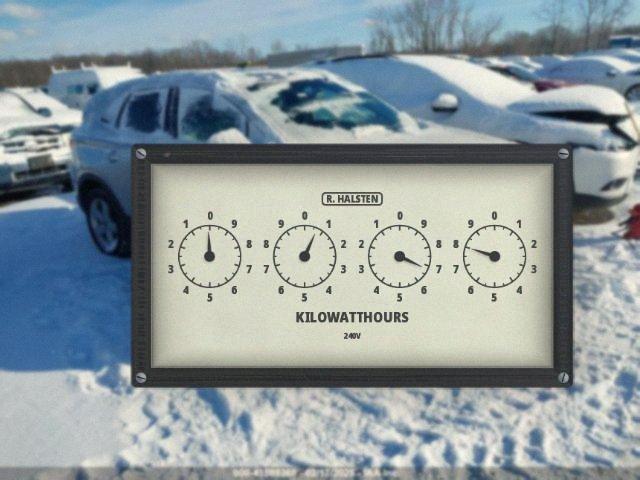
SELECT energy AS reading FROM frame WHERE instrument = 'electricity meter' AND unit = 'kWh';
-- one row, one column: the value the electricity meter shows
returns 68 kWh
